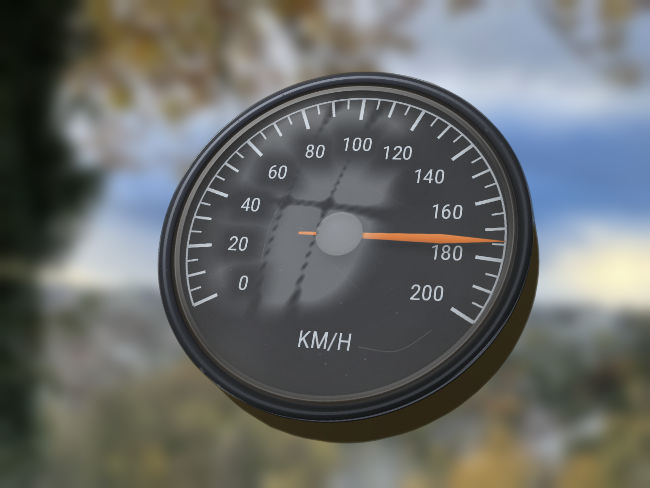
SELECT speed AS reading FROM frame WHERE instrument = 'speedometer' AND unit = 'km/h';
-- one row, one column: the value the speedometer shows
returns 175 km/h
